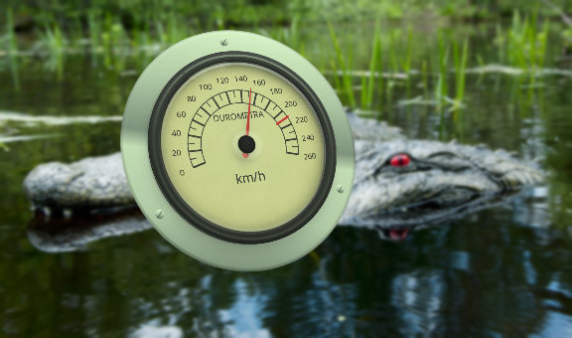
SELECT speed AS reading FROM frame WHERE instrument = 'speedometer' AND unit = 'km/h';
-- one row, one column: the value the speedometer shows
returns 150 km/h
